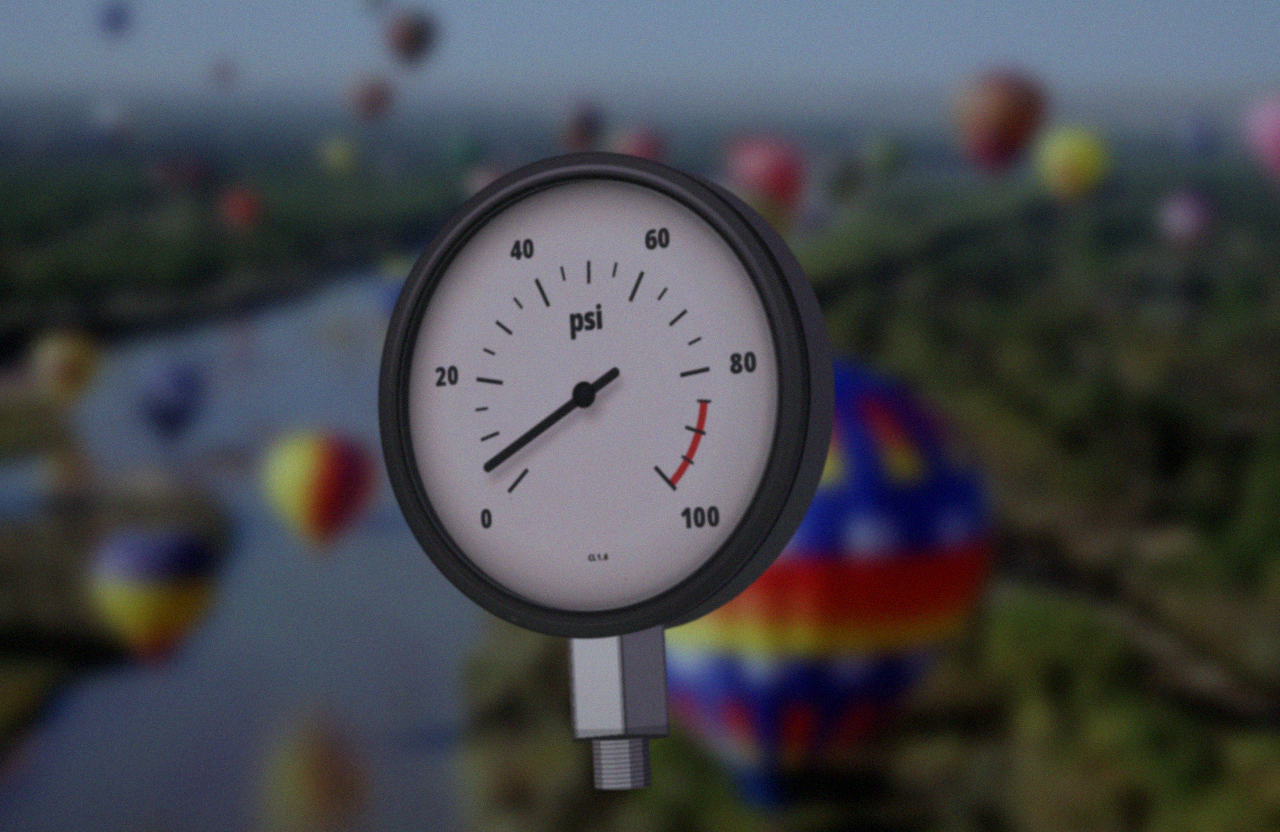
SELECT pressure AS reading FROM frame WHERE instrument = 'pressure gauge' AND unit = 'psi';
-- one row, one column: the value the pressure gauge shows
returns 5 psi
